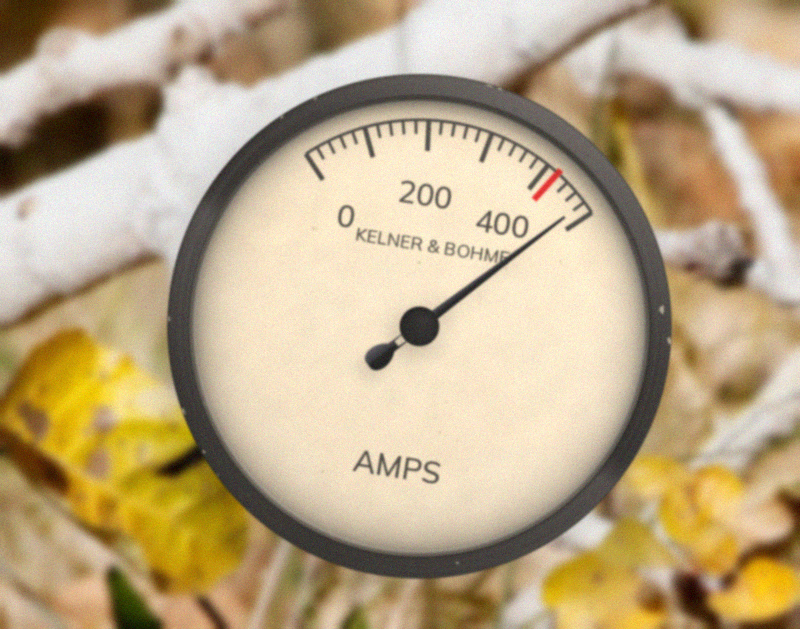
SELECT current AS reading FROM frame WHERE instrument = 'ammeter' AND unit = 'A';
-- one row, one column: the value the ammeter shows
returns 480 A
